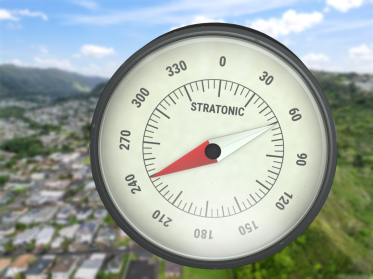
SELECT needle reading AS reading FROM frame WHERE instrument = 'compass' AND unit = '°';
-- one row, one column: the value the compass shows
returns 240 °
